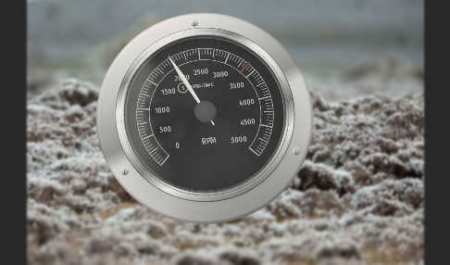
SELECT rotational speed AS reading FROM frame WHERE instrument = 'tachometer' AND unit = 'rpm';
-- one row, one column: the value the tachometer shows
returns 2000 rpm
